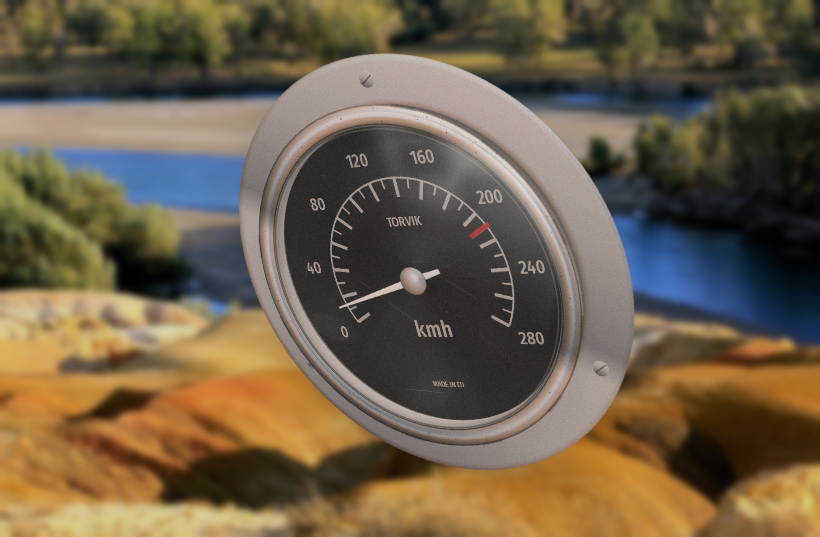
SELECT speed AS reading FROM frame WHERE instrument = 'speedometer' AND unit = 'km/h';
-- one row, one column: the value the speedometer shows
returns 15 km/h
